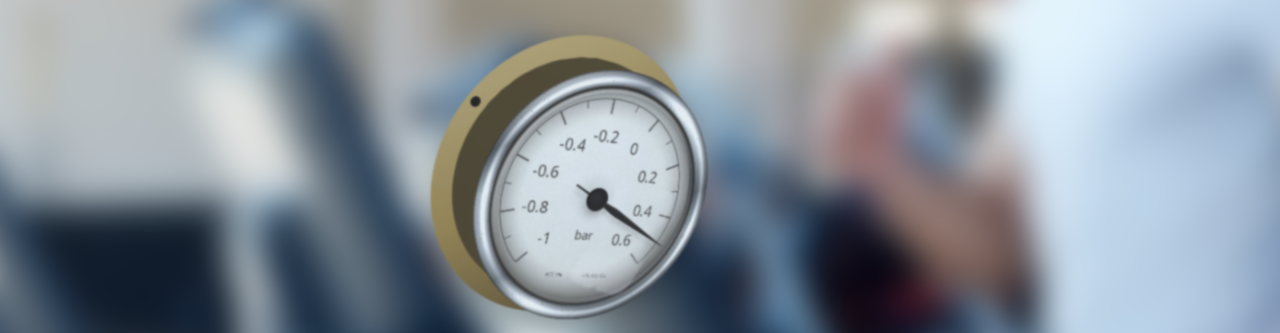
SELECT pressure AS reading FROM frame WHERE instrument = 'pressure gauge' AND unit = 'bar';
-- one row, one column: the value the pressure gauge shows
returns 0.5 bar
